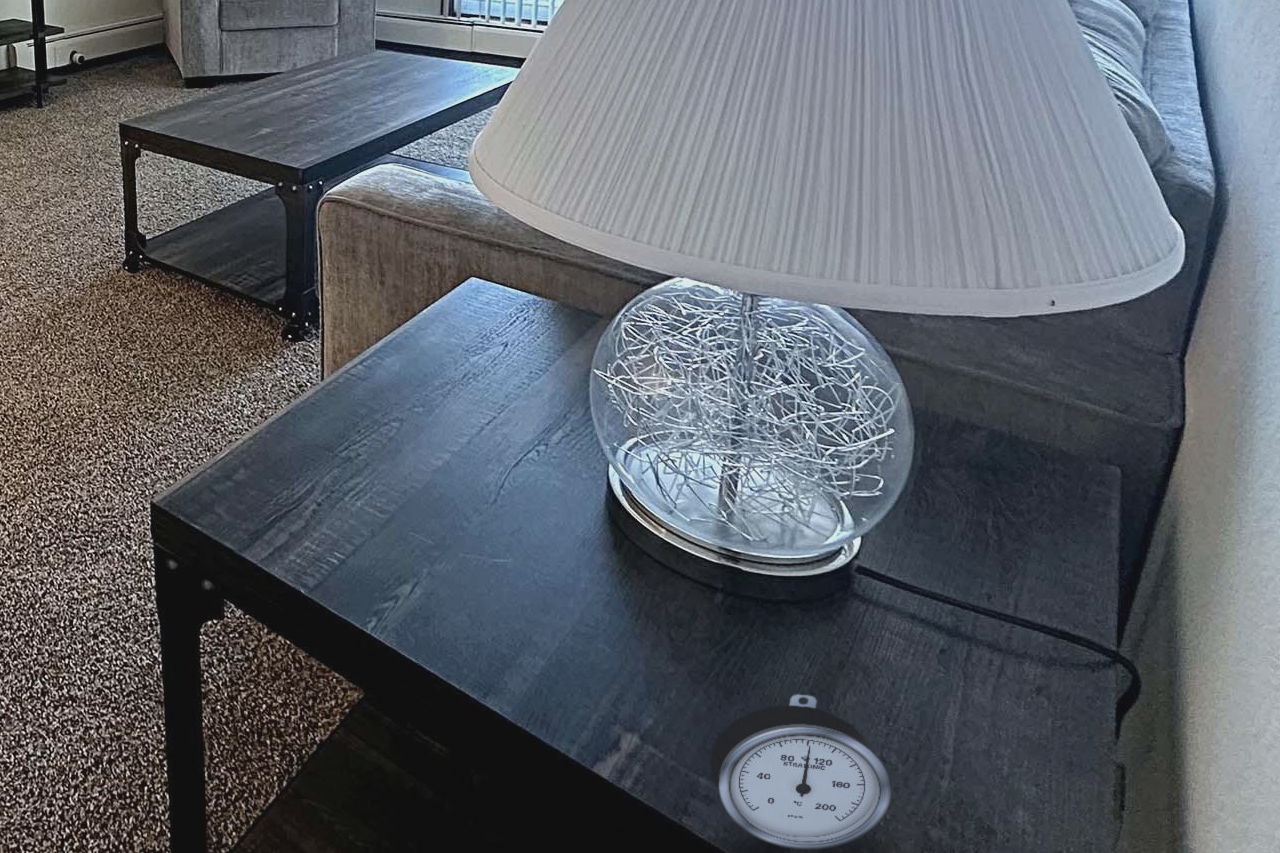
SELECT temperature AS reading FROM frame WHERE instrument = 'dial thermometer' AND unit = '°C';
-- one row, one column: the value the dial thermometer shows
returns 100 °C
